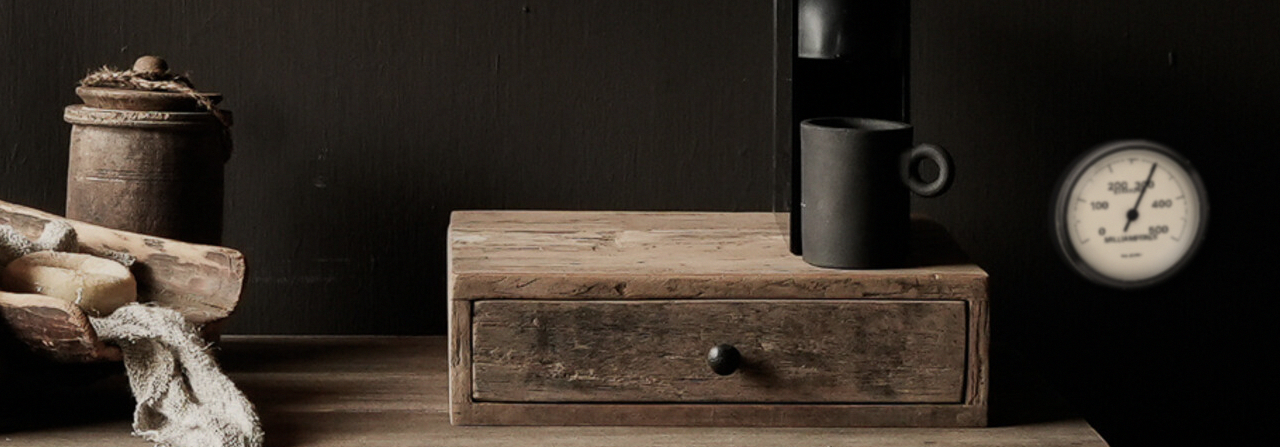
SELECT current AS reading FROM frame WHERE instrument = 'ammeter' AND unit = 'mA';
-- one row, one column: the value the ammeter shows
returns 300 mA
